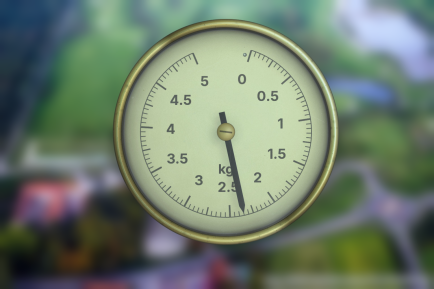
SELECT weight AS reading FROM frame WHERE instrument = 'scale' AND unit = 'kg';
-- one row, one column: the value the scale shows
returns 2.35 kg
